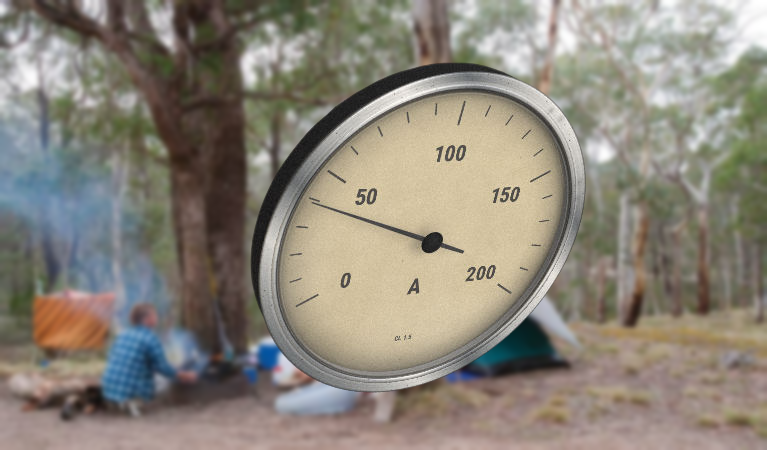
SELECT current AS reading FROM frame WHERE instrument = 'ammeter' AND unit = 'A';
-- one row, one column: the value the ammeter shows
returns 40 A
